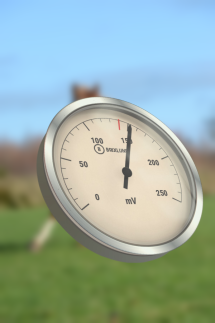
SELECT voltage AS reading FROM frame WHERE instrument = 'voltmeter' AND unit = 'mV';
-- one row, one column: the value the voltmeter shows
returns 150 mV
